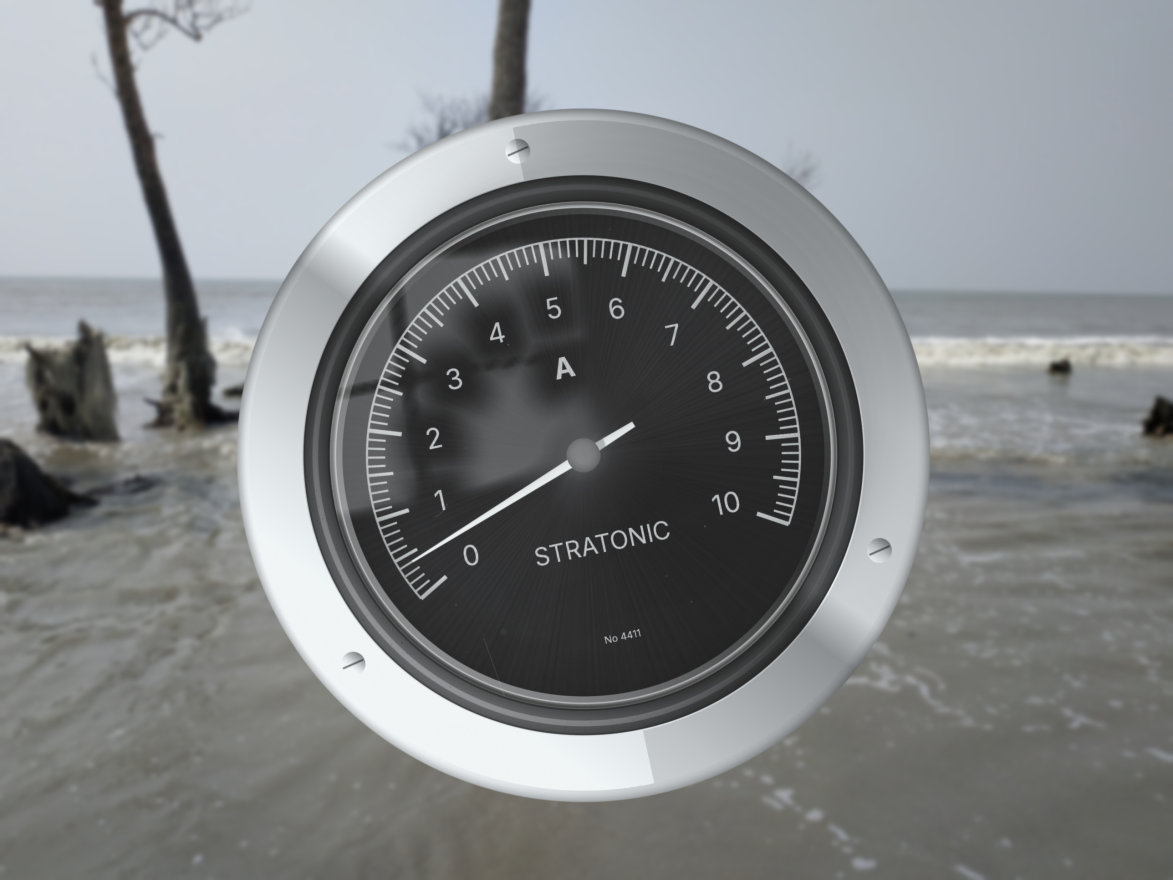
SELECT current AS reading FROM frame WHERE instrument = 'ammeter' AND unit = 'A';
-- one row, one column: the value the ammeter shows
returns 0.4 A
